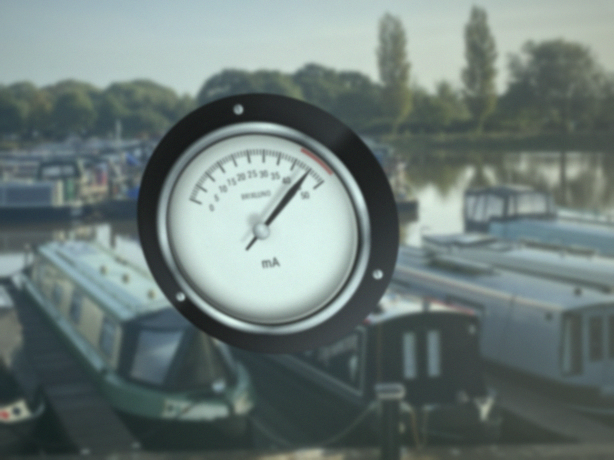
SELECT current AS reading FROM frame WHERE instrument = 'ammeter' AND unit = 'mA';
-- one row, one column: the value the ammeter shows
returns 45 mA
